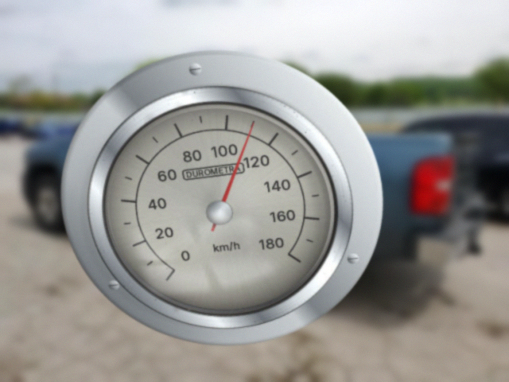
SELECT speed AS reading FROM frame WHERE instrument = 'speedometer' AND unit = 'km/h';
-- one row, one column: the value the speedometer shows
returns 110 km/h
